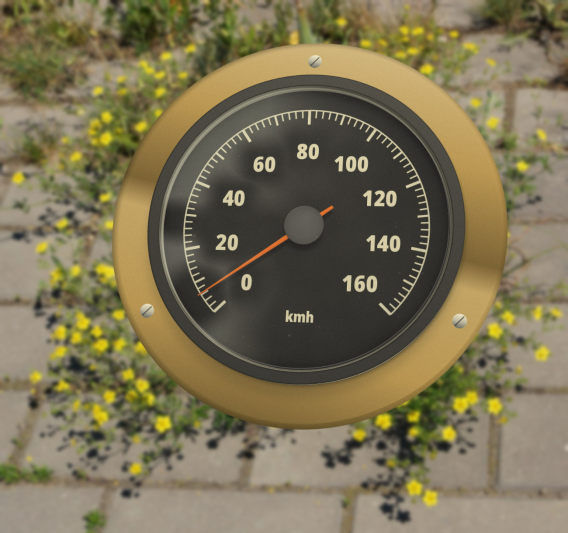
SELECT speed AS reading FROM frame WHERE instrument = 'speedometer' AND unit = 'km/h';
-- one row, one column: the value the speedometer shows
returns 6 km/h
